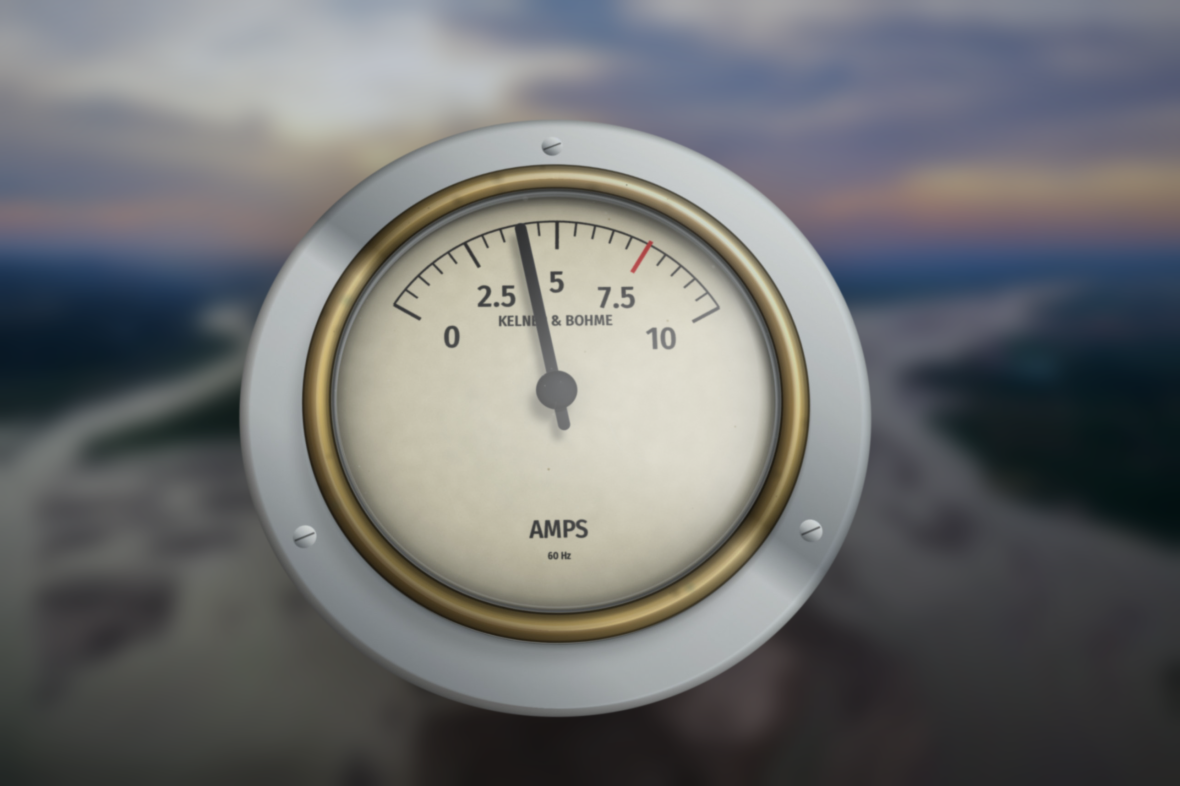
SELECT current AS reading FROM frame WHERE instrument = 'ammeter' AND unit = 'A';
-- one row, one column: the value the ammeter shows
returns 4 A
